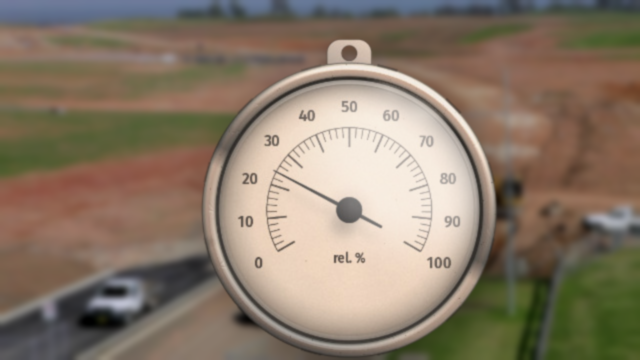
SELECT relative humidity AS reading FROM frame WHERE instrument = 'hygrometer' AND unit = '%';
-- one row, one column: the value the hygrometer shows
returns 24 %
